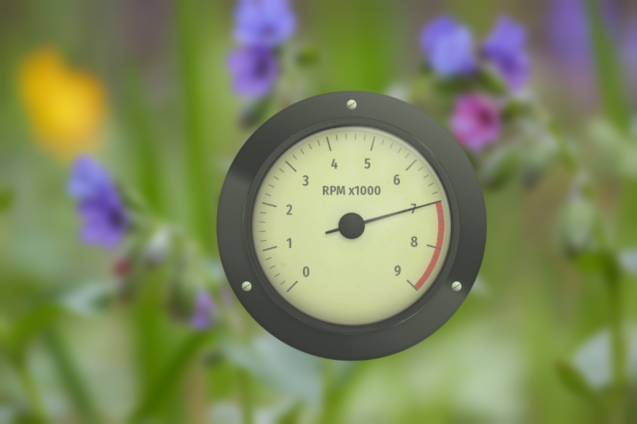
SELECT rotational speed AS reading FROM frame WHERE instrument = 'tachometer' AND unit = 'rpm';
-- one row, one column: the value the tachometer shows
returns 7000 rpm
